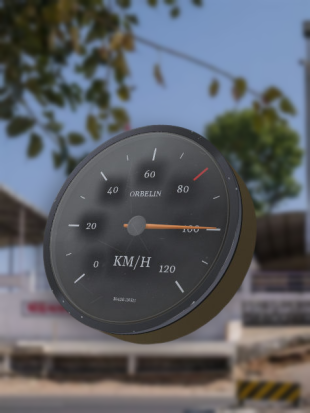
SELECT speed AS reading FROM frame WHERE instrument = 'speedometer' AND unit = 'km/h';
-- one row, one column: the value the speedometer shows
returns 100 km/h
